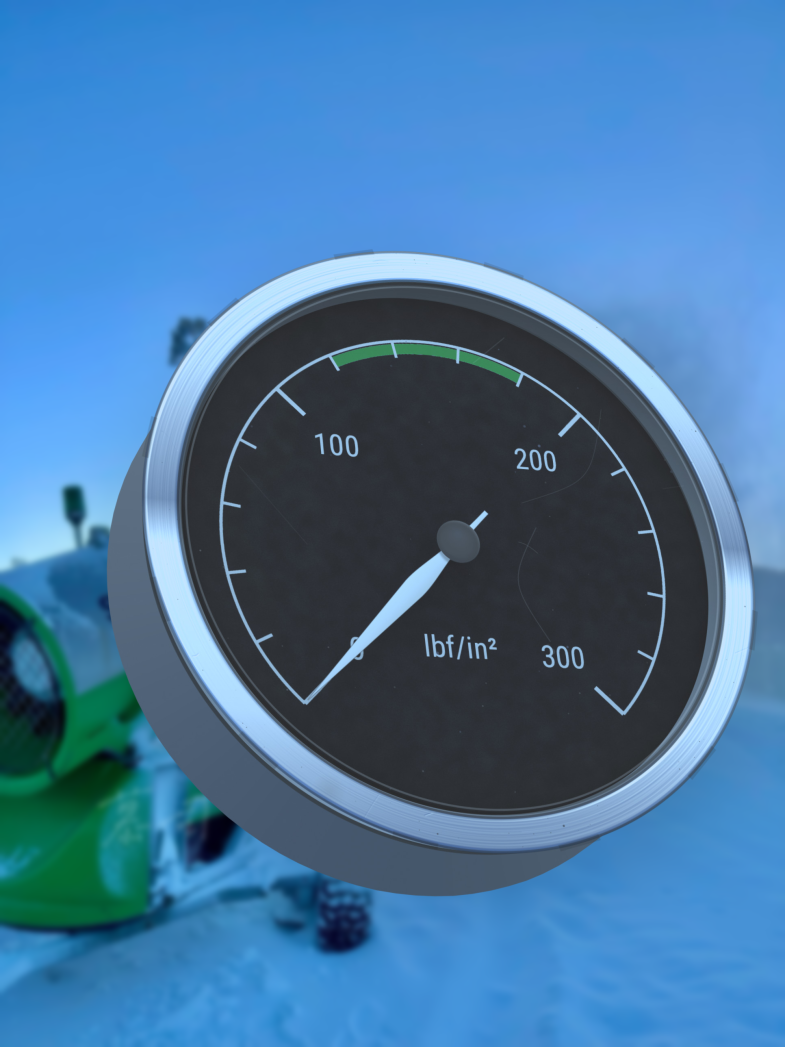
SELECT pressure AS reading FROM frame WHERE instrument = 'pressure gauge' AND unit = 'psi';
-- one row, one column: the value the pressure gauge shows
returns 0 psi
